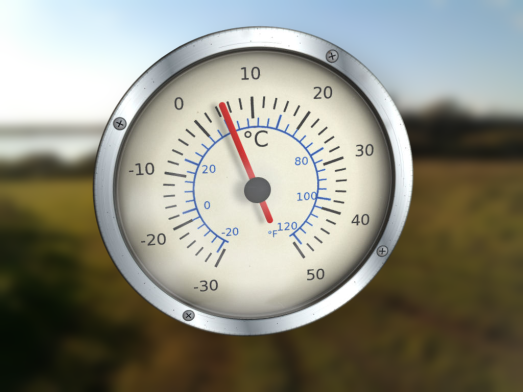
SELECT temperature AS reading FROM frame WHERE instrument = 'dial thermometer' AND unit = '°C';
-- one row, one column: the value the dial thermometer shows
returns 5 °C
